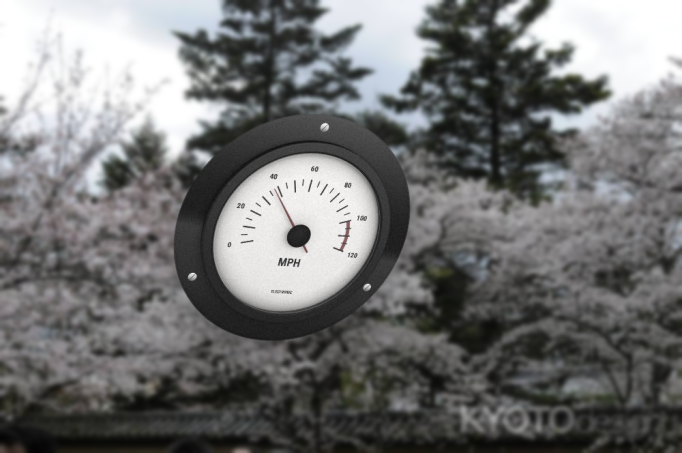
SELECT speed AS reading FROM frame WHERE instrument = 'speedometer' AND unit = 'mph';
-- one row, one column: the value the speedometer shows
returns 37.5 mph
